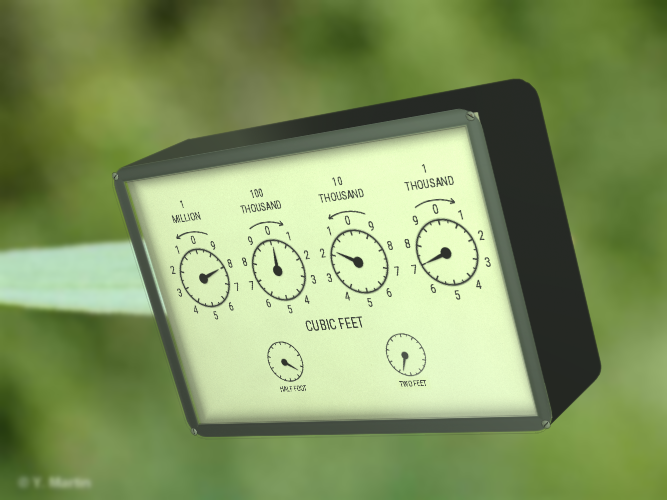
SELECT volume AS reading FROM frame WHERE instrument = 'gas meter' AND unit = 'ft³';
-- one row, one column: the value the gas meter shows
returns 801700 ft³
